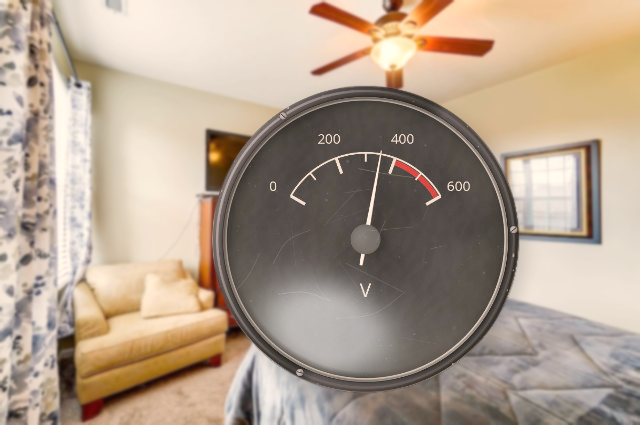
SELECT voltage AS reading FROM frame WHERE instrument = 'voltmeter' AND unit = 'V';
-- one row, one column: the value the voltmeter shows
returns 350 V
